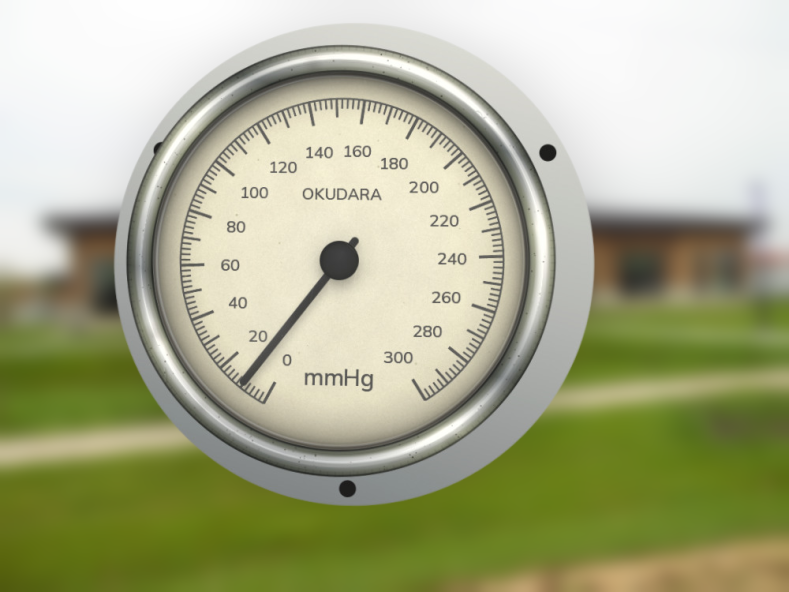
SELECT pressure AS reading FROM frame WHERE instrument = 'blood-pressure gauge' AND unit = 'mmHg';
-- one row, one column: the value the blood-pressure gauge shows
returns 10 mmHg
